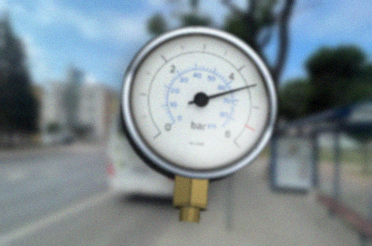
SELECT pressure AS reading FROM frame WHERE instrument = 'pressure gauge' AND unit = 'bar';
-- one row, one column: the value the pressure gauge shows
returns 4.5 bar
